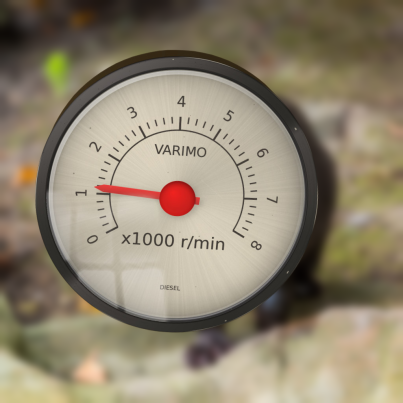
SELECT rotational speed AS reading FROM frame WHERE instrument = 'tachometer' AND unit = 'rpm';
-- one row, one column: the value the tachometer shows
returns 1200 rpm
